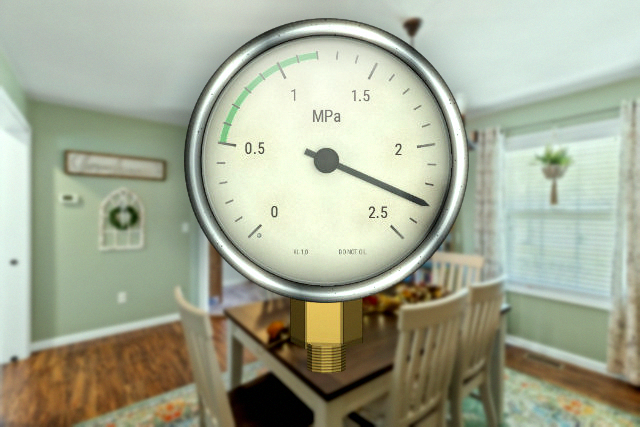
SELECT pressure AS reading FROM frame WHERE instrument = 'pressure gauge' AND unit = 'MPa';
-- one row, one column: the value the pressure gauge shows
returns 2.3 MPa
